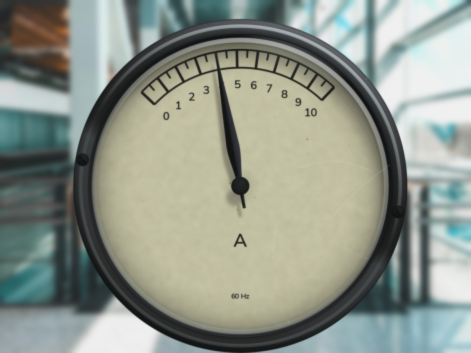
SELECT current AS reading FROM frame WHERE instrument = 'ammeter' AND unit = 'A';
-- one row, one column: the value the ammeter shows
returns 4 A
